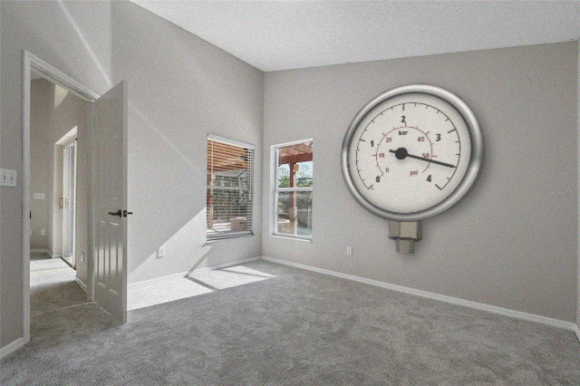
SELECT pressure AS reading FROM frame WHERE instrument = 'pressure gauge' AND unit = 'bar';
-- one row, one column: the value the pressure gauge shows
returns 3.6 bar
